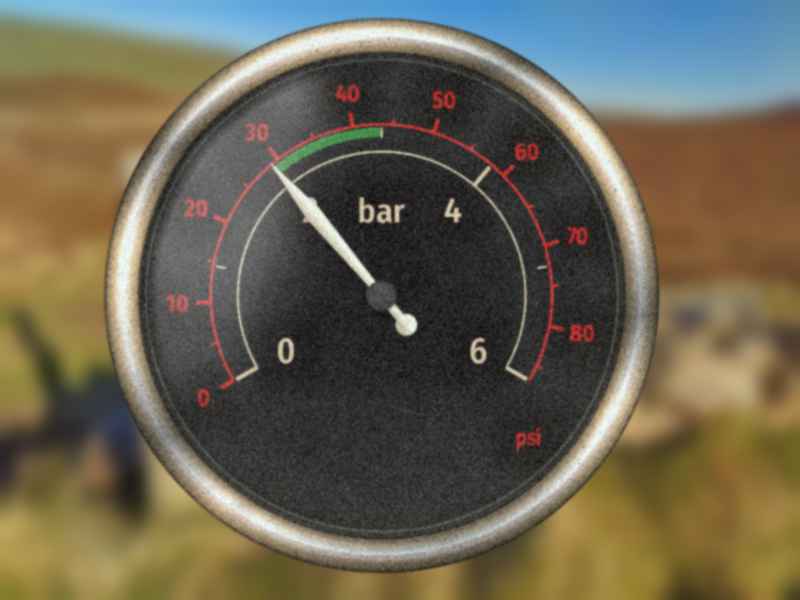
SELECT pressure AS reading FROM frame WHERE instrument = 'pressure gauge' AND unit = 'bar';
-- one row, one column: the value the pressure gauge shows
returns 2 bar
